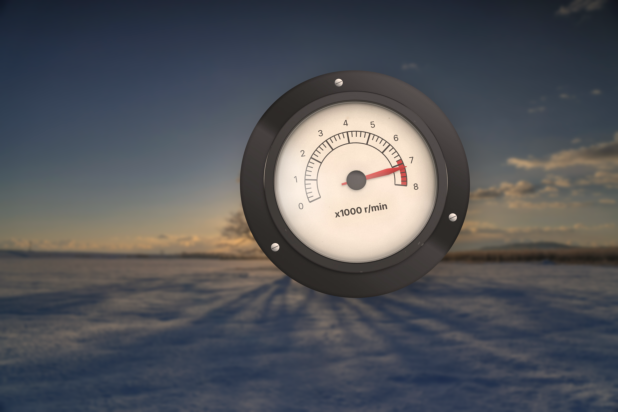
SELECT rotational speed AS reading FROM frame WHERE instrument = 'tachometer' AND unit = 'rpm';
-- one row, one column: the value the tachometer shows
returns 7200 rpm
